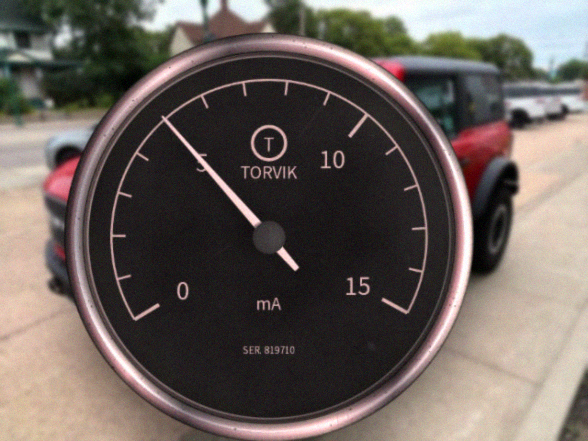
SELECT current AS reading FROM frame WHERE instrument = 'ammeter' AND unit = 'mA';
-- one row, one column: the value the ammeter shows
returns 5 mA
